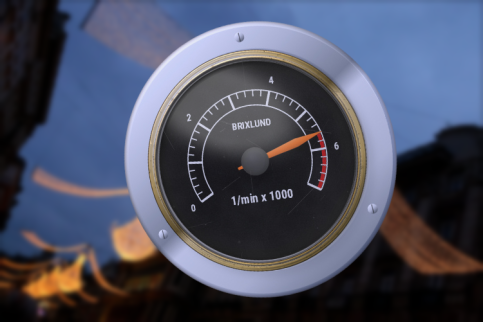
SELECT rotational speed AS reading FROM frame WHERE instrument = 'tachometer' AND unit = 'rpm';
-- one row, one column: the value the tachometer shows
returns 5600 rpm
